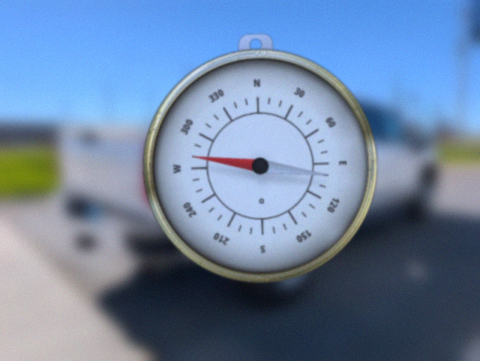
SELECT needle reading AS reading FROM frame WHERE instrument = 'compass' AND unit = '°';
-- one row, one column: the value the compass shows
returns 280 °
